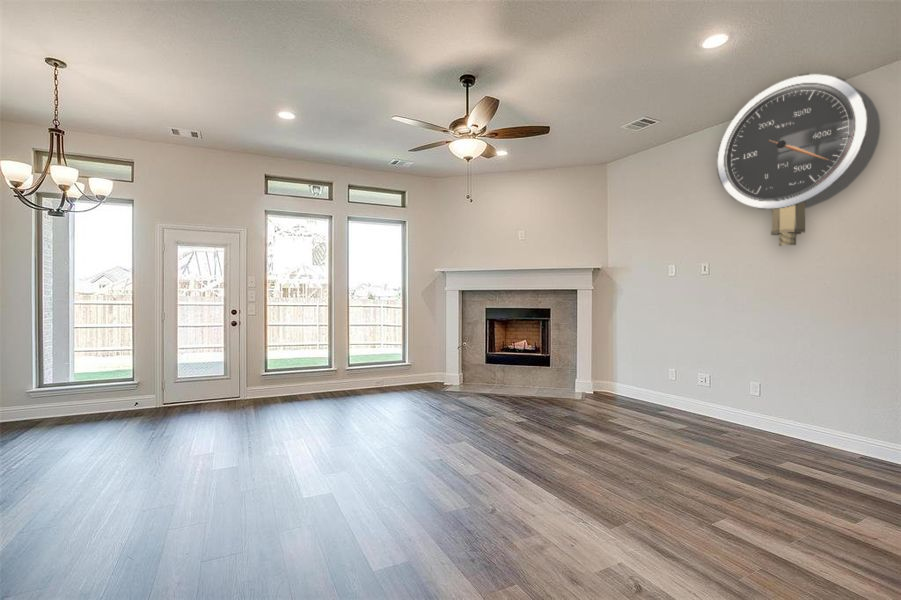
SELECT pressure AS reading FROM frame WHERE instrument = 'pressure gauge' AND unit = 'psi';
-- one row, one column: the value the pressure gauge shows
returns 4600 psi
